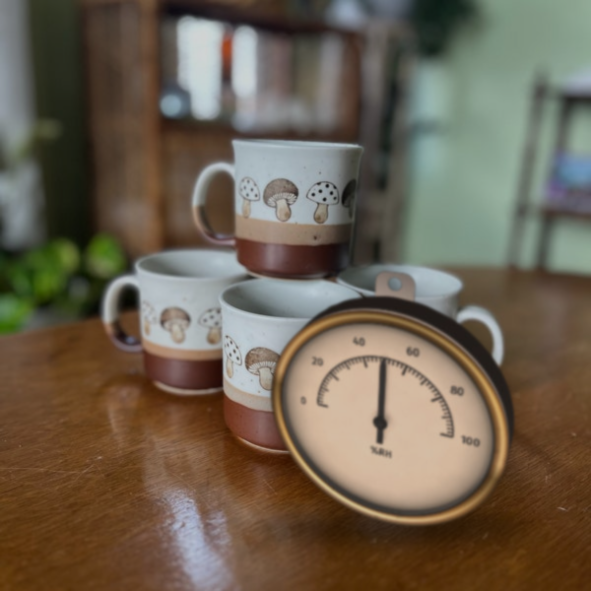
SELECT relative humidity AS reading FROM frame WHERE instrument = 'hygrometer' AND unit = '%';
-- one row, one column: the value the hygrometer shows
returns 50 %
